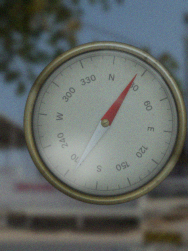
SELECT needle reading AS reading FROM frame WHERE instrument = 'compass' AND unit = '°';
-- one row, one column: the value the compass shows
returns 25 °
